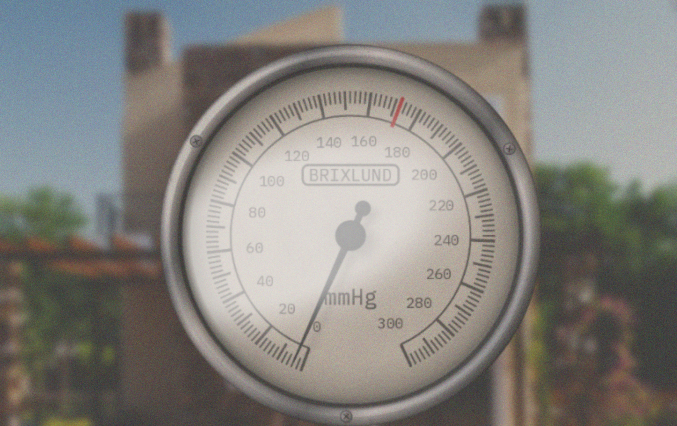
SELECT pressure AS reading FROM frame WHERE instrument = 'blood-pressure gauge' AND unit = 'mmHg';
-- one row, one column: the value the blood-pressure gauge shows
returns 4 mmHg
